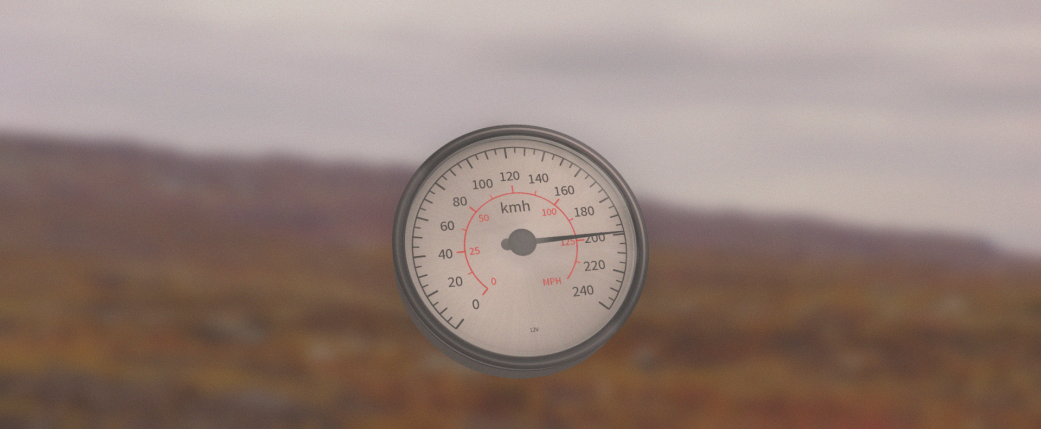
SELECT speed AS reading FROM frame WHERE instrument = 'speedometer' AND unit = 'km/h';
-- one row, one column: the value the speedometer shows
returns 200 km/h
